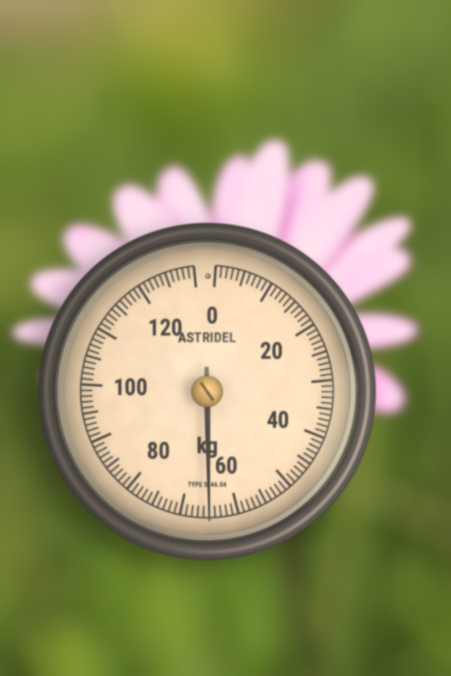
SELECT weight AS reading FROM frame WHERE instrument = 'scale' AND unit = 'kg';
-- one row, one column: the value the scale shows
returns 65 kg
